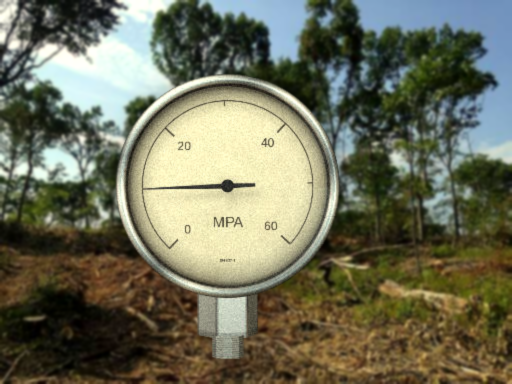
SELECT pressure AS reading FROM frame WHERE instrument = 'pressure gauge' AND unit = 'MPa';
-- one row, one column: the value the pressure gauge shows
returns 10 MPa
